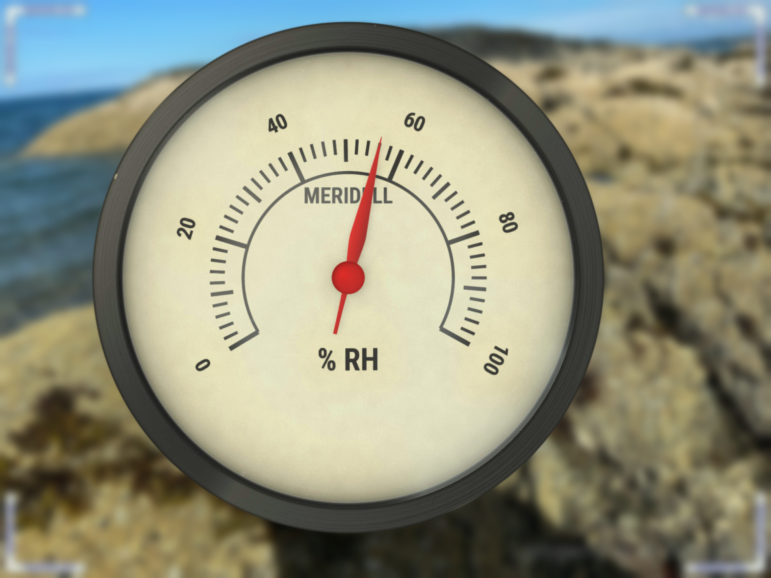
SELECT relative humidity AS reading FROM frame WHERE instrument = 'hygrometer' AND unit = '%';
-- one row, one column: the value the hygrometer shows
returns 56 %
